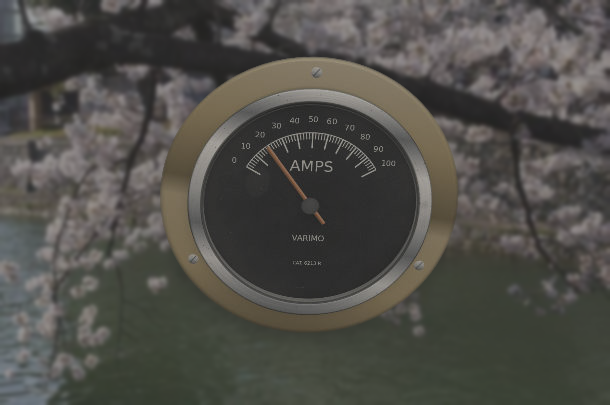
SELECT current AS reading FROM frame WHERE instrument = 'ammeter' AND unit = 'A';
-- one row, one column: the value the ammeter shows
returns 20 A
